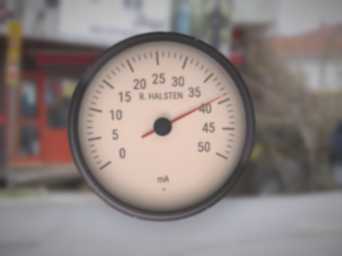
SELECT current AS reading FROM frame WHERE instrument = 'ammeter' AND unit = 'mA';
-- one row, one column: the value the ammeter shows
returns 39 mA
